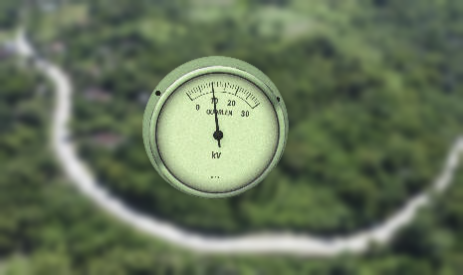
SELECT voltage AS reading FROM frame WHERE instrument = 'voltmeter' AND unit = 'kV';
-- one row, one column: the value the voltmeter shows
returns 10 kV
